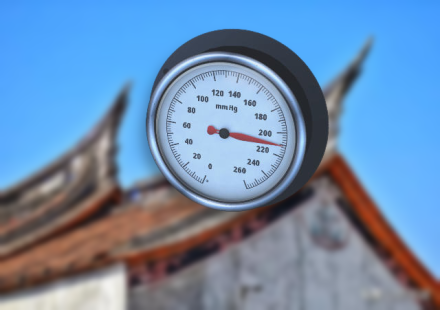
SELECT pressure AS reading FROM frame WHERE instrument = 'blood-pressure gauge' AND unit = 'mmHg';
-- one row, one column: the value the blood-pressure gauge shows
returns 210 mmHg
